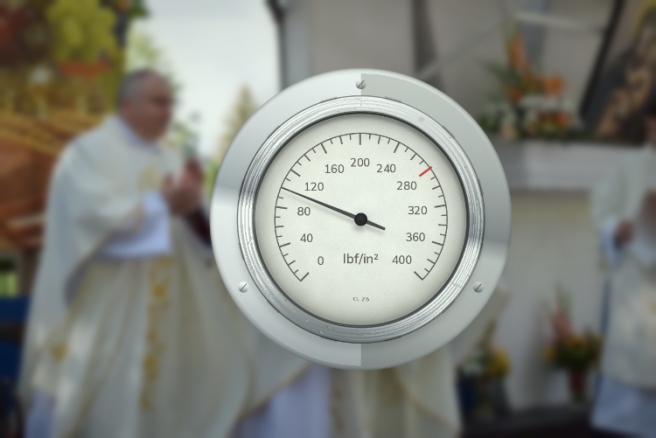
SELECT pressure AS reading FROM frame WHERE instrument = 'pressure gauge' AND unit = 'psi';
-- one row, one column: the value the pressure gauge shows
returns 100 psi
